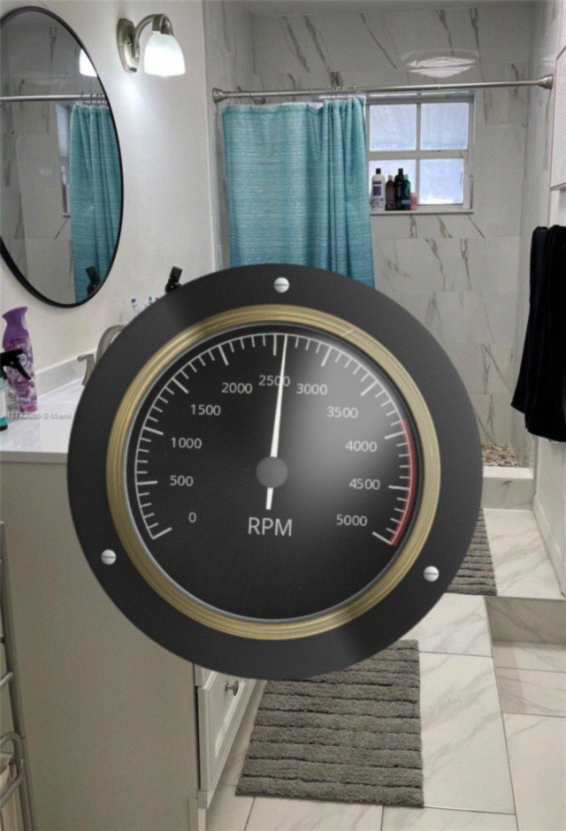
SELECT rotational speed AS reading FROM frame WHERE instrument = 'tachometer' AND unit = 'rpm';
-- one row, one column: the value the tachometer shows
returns 2600 rpm
